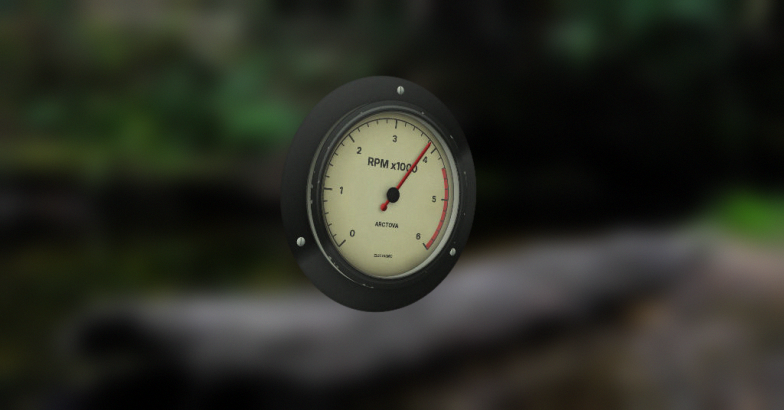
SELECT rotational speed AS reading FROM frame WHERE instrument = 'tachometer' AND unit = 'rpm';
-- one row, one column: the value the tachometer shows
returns 3800 rpm
